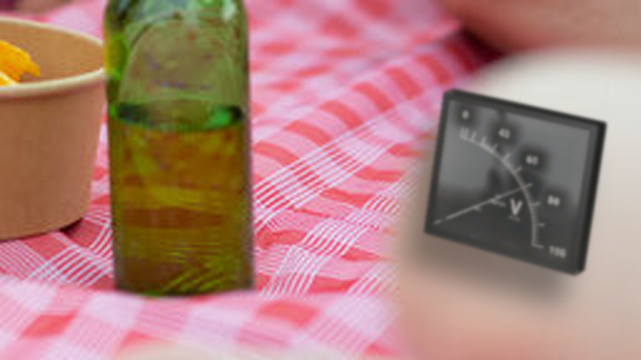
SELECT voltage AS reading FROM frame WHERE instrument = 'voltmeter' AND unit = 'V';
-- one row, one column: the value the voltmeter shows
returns 70 V
